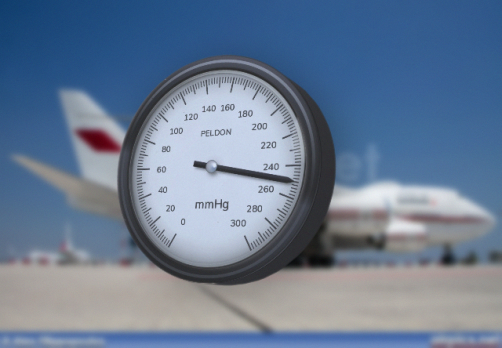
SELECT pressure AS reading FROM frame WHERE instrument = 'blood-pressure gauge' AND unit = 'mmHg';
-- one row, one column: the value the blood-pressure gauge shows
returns 250 mmHg
